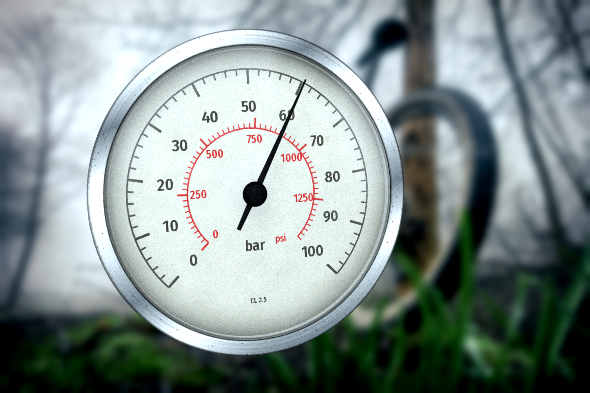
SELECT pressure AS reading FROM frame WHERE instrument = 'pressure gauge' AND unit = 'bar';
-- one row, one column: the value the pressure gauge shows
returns 60 bar
